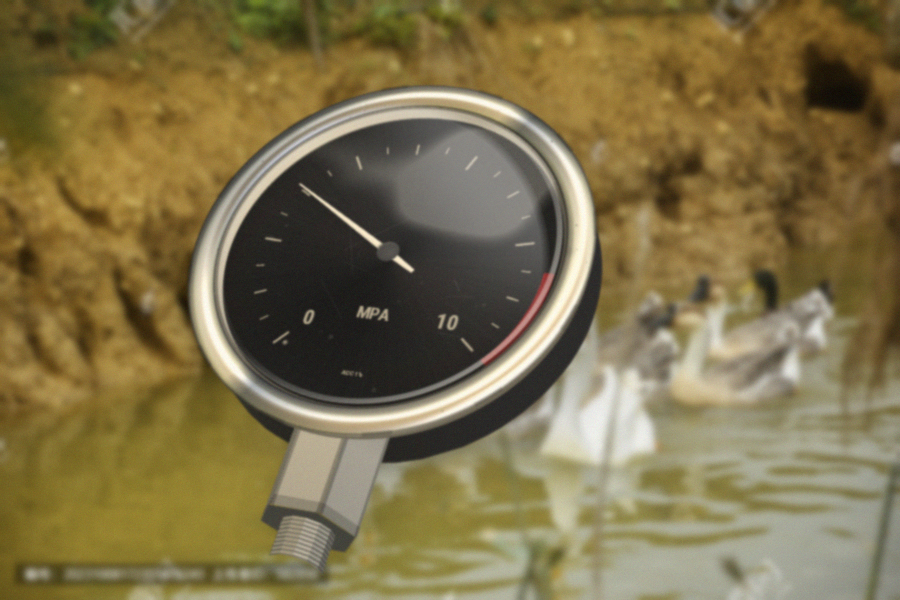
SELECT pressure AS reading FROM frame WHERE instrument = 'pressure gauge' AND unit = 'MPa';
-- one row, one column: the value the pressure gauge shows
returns 3 MPa
